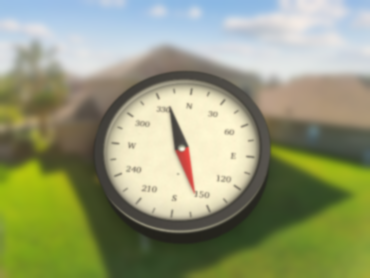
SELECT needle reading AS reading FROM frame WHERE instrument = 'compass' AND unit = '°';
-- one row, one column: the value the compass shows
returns 157.5 °
